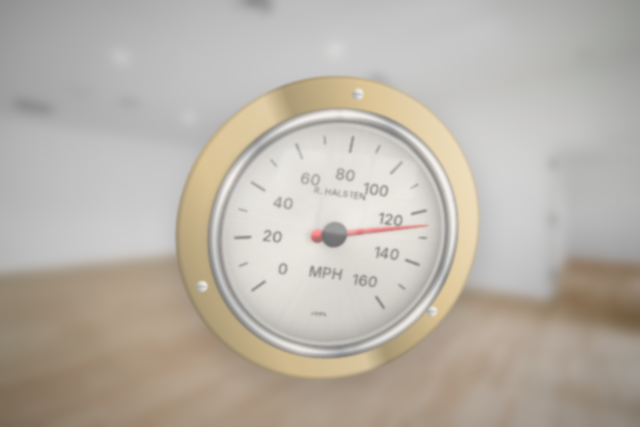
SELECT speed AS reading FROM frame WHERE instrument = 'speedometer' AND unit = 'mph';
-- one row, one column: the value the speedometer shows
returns 125 mph
